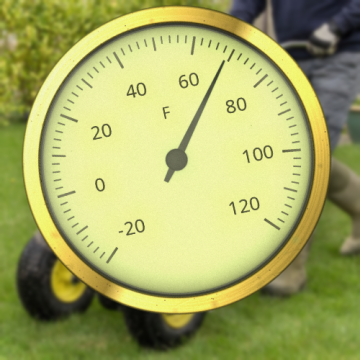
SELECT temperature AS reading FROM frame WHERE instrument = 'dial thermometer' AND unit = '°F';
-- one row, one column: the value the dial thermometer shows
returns 69 °F
